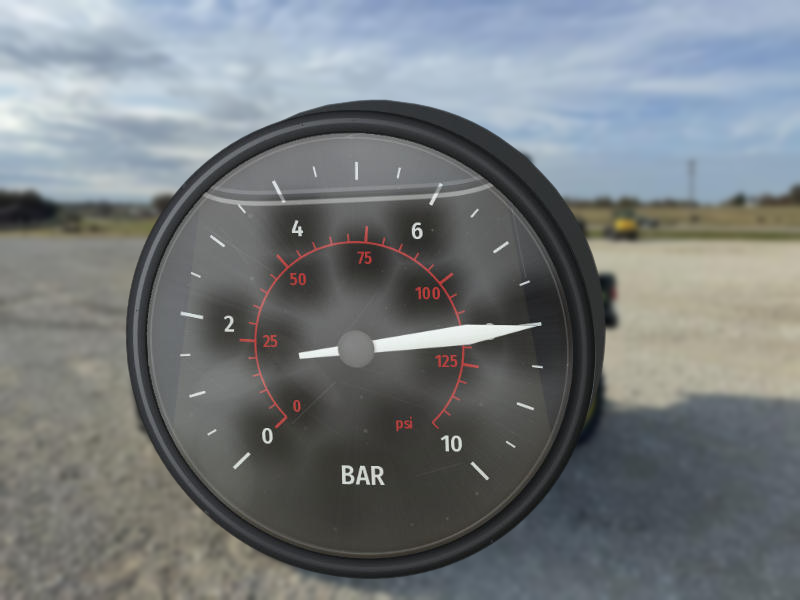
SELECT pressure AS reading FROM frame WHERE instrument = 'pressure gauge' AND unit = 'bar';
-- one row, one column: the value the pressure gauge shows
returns 8 bar
